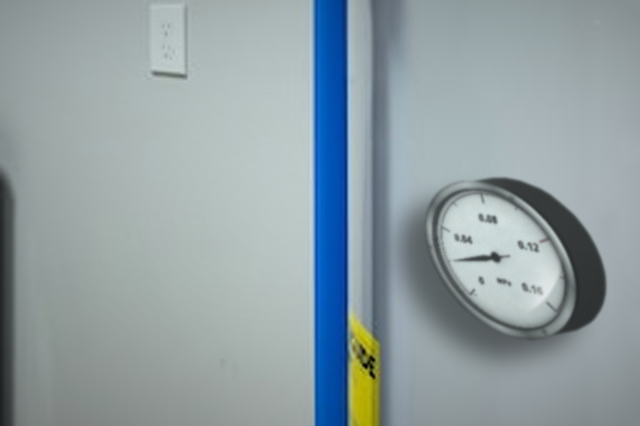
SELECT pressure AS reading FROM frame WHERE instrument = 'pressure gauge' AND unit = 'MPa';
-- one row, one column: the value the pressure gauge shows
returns 0.02 MPa
